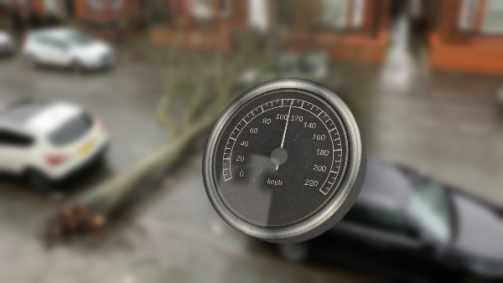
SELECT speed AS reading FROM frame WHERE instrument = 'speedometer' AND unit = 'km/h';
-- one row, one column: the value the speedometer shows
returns 110 km/h
